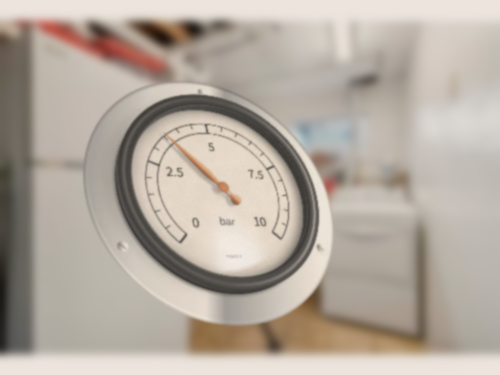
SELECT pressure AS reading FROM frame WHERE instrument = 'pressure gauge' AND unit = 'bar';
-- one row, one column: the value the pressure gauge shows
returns 3.5 bar
